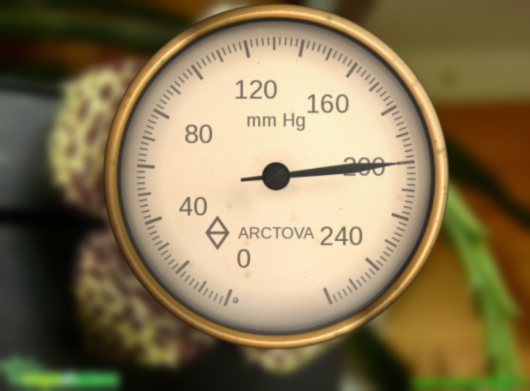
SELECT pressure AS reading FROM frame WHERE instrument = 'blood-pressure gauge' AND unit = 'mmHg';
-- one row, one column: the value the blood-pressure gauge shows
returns 200 mmHg
